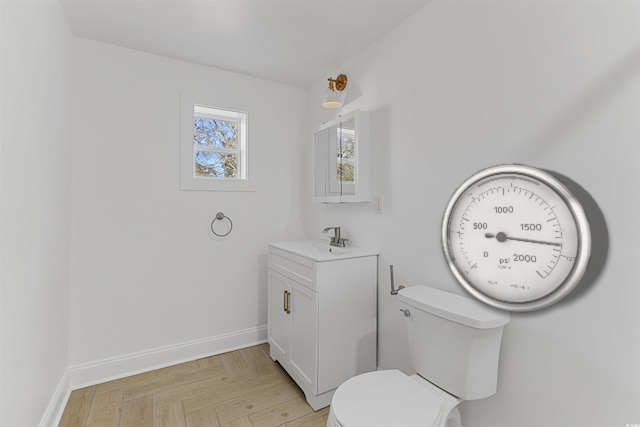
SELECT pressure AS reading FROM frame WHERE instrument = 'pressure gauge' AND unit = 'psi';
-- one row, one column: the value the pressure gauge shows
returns 1700 psi
